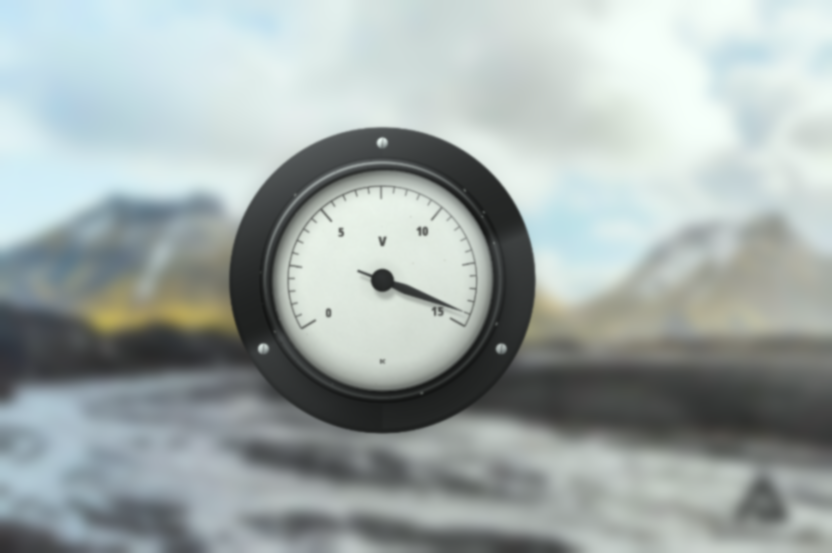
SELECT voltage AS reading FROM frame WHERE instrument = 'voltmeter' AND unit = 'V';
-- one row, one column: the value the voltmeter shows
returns 14.5 V
